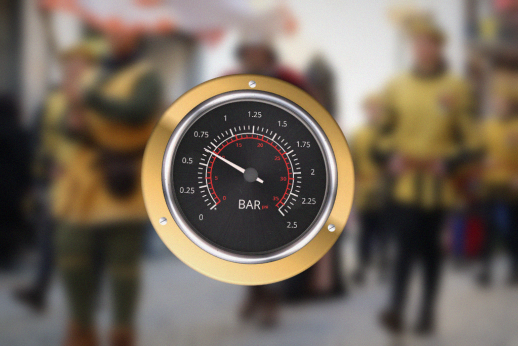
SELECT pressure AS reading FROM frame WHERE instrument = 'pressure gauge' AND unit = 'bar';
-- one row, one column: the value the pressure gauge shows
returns 0.65 bar
